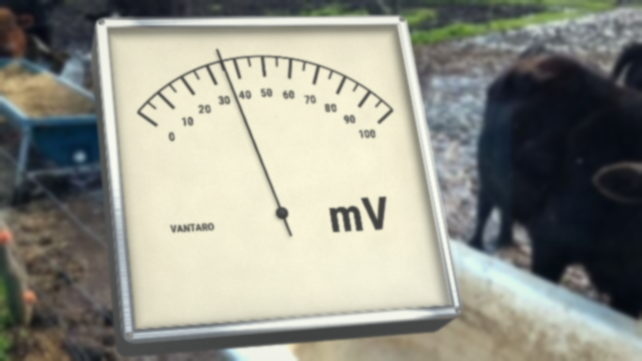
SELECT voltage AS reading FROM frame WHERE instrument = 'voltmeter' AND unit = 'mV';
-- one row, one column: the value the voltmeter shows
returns 35 mV
